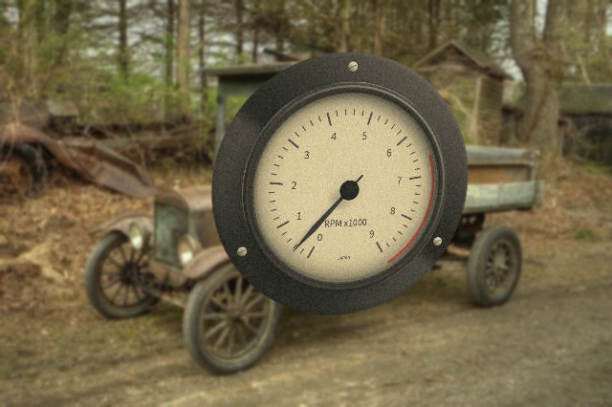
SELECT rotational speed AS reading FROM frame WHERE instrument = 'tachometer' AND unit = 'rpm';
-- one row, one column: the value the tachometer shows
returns 400 rpm
